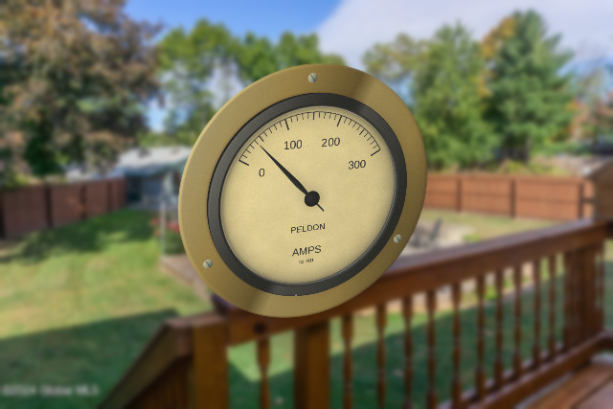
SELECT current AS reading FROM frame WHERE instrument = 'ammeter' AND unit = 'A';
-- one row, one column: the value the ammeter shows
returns 40 A
